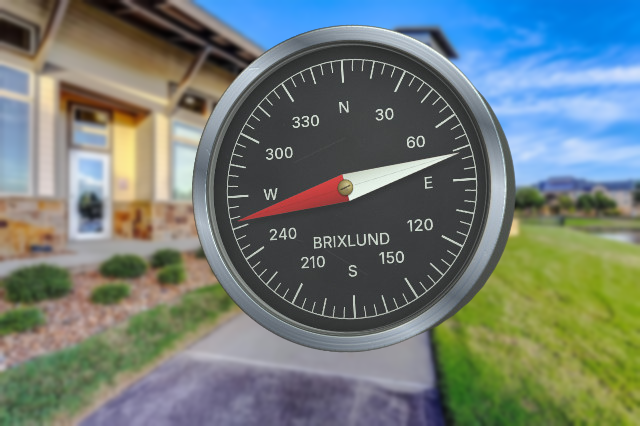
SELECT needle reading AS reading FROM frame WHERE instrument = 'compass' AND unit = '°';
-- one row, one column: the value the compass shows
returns 257.5 °
